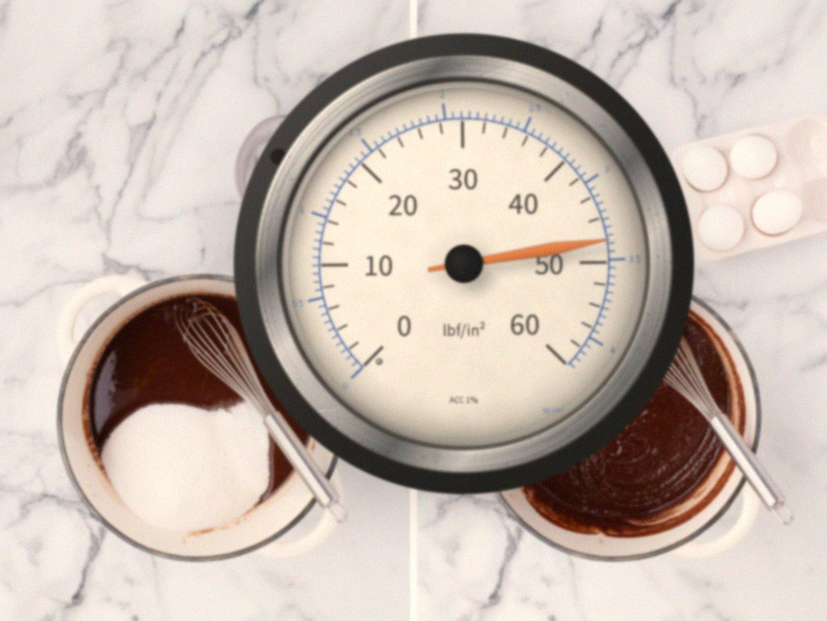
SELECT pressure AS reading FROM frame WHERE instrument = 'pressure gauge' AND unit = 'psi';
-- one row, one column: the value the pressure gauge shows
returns 48 psi
